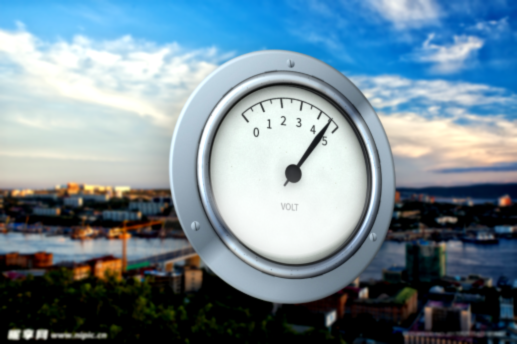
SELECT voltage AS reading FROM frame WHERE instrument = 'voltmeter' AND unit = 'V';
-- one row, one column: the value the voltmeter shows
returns 4.5 V
